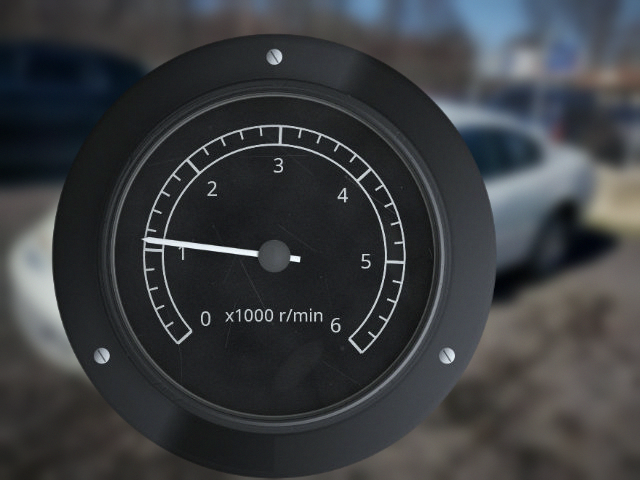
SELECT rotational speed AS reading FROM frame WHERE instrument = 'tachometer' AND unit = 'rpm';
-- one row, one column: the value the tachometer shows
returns 1100 rpm
